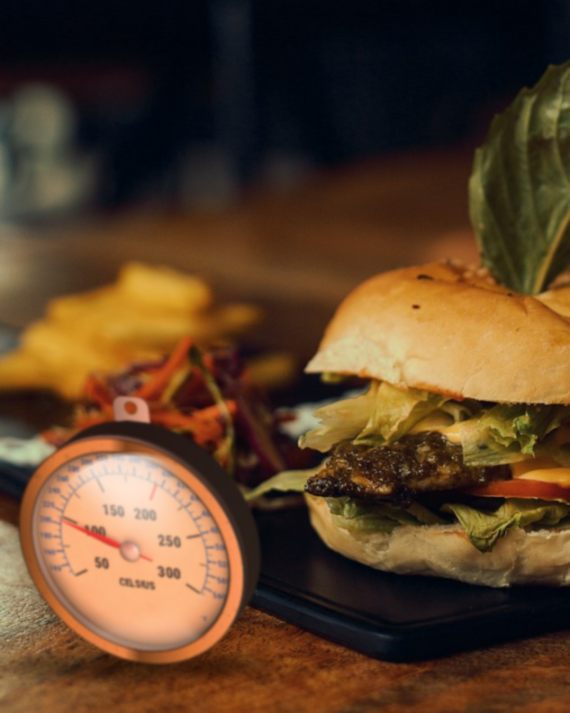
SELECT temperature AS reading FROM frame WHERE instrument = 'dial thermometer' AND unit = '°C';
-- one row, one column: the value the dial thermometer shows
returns 100 °C
